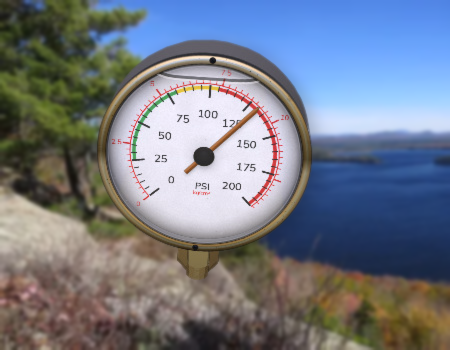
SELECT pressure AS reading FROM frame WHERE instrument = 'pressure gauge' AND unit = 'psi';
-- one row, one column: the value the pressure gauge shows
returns 130 psi
